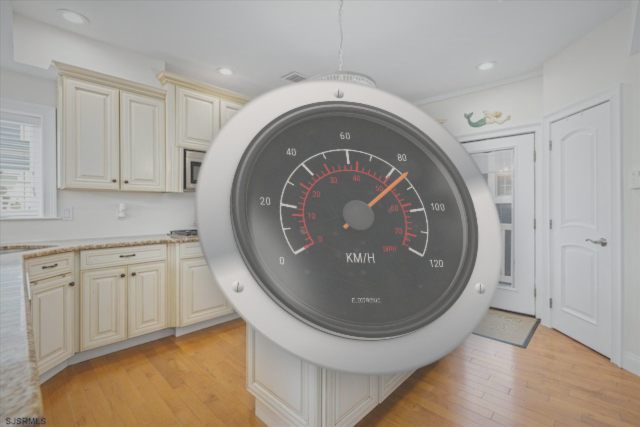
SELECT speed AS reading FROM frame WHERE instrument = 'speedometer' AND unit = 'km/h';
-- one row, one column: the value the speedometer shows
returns 85 km/h
